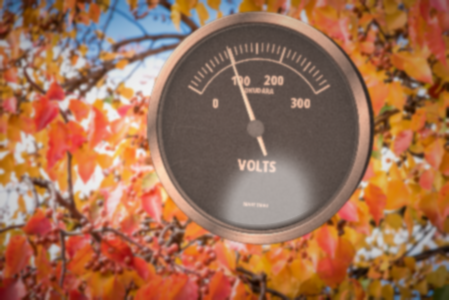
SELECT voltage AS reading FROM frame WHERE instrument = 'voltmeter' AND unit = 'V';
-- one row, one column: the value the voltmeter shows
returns 100 V
